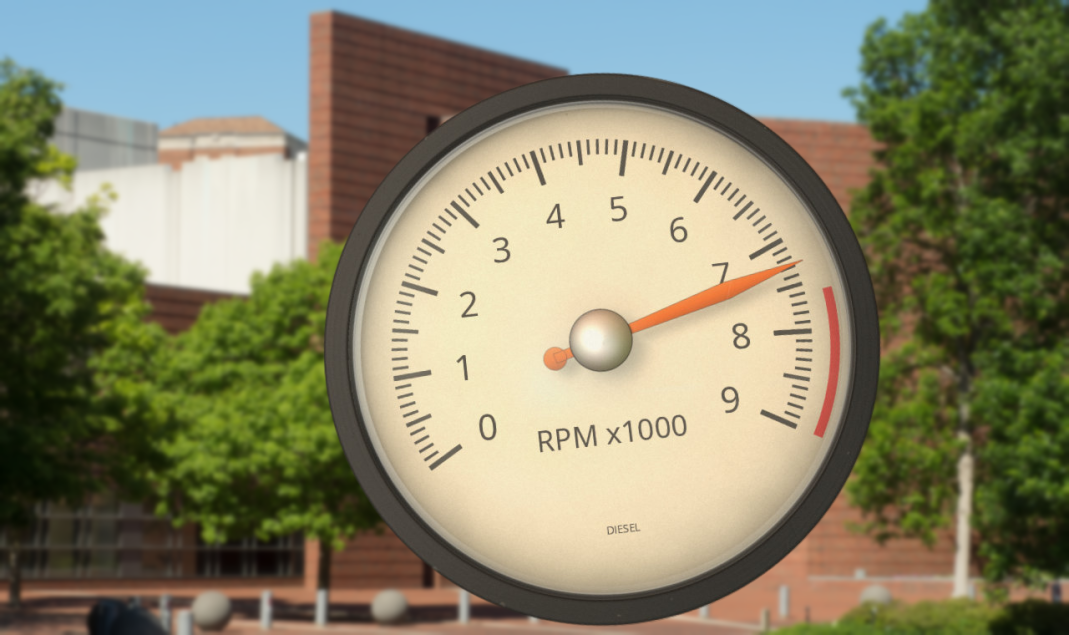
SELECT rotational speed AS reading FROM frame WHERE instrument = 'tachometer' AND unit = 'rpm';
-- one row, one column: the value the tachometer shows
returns 7300 rpm
